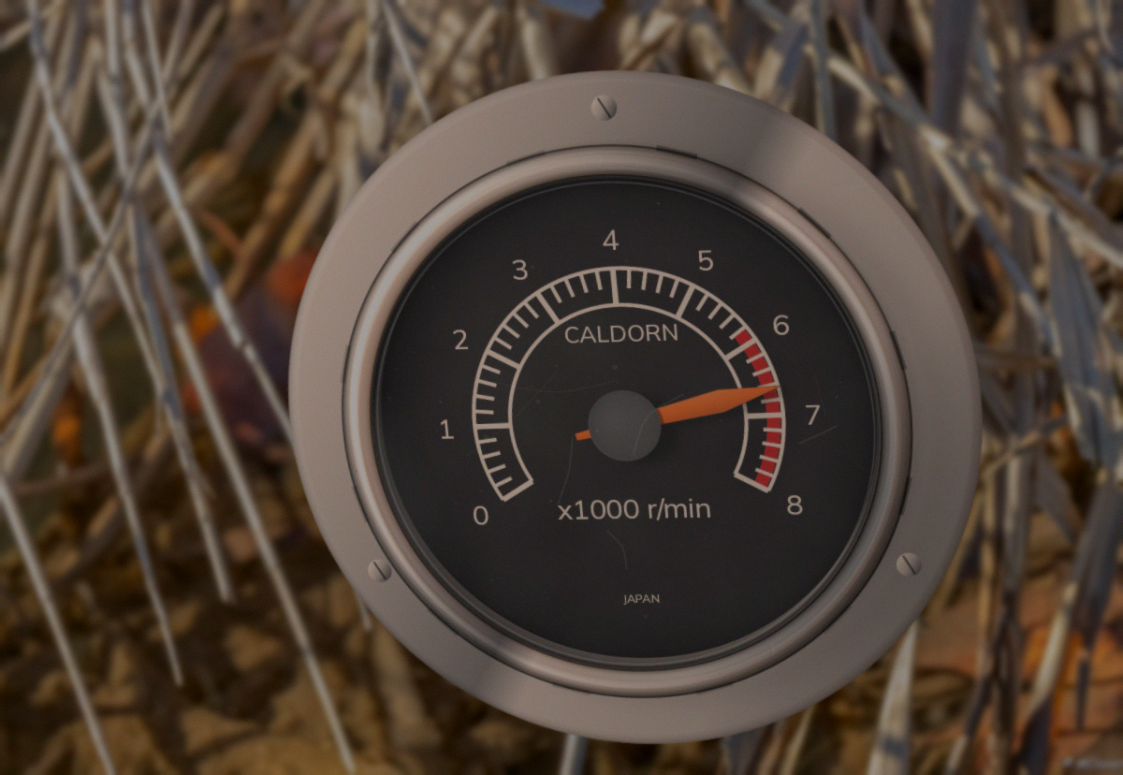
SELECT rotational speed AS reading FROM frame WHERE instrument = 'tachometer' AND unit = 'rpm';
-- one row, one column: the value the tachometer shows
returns 6600 rpm
